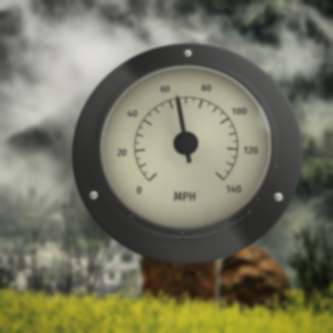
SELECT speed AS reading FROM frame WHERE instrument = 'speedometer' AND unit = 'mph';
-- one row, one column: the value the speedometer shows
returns 65 mph
